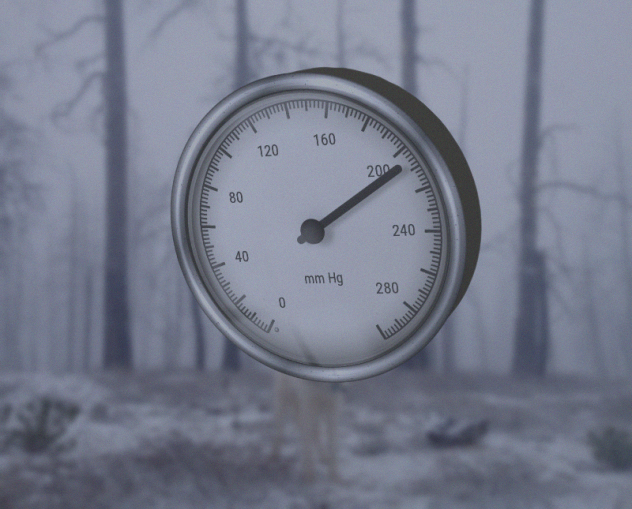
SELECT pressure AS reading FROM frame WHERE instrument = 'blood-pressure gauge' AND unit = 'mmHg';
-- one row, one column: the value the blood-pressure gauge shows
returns 206 mmHg
